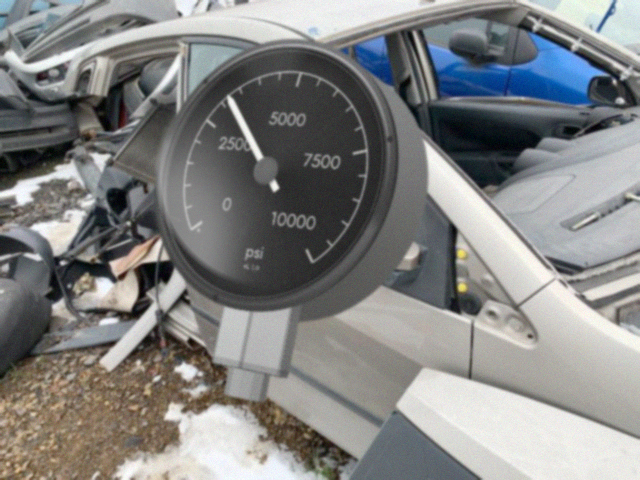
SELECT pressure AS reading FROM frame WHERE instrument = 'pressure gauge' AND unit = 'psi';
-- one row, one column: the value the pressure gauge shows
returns 3250 psi
